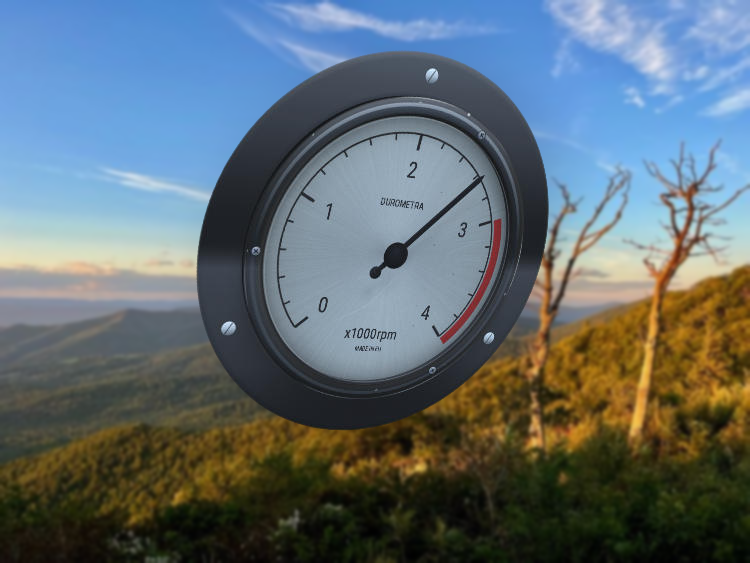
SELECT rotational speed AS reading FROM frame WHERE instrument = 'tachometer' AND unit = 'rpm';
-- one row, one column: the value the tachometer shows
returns 2600 rpm
